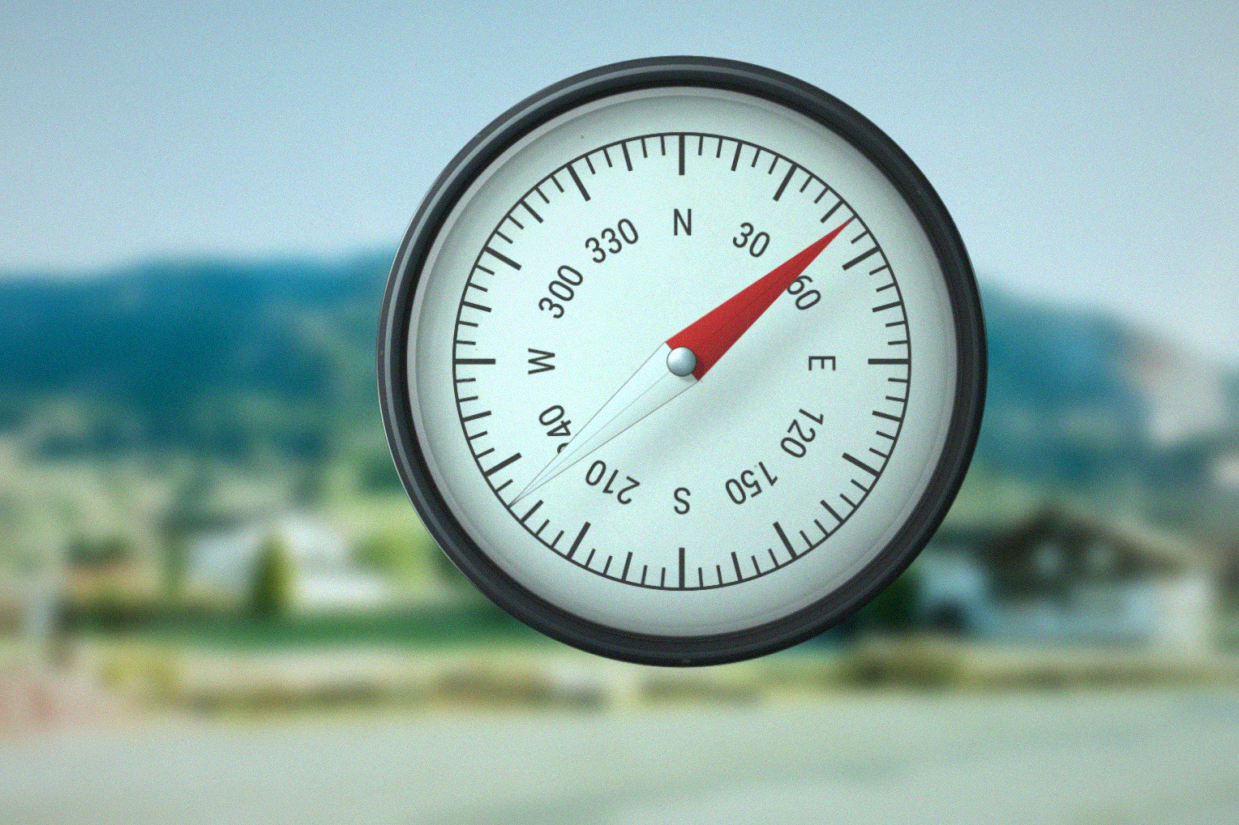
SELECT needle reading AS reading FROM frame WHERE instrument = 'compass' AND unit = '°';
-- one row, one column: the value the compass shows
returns 50 °
